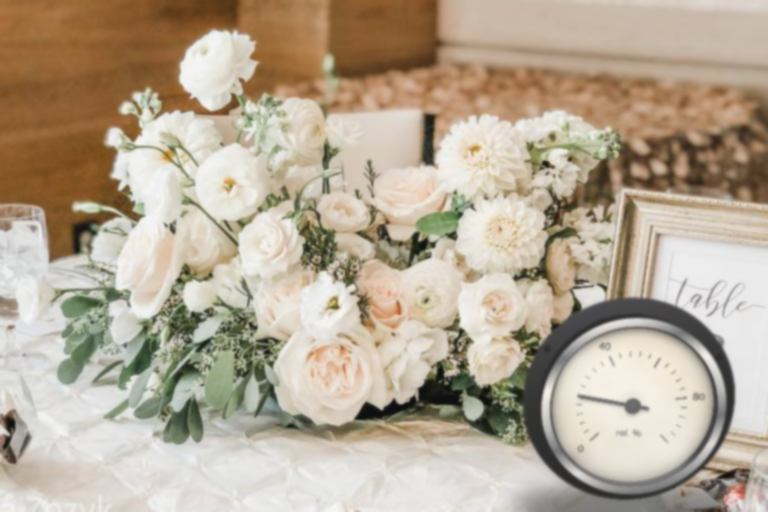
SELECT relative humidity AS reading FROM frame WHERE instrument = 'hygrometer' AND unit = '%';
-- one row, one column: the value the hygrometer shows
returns 20 %
